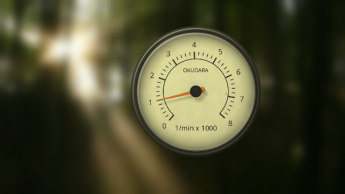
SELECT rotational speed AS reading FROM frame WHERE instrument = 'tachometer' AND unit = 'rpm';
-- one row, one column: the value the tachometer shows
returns 1000 rpm
